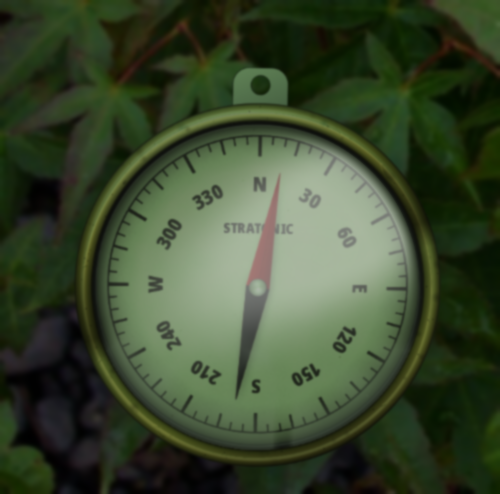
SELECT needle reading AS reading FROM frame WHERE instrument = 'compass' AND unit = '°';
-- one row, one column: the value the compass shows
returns 10 °
